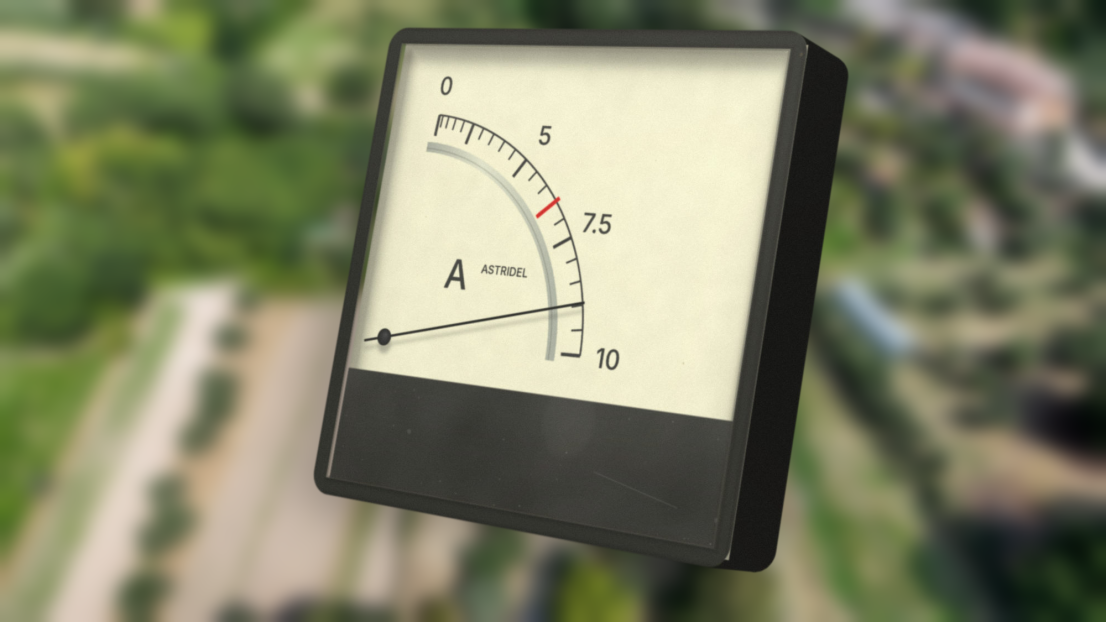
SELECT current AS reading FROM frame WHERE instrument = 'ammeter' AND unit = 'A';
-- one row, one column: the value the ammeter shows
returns 9 A
